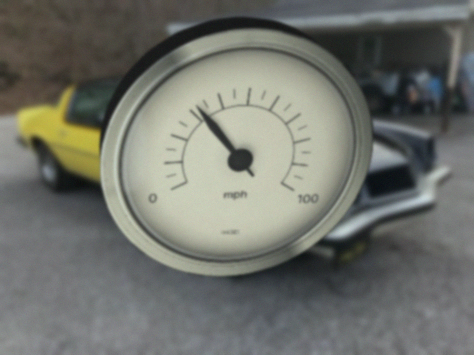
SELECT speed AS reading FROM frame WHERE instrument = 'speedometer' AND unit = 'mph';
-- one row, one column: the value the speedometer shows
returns 32.5 mph
